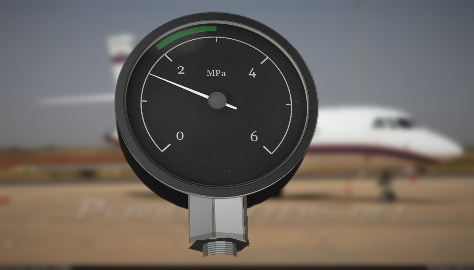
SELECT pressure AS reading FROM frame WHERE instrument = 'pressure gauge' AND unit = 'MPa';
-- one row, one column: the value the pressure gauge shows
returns 1.5 MPa
